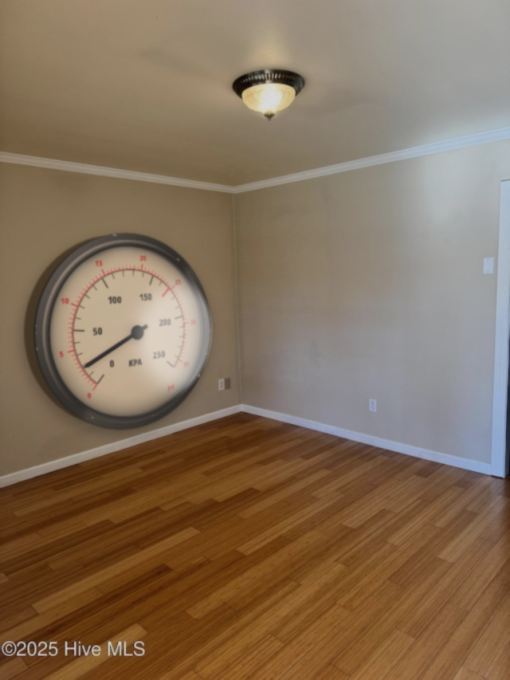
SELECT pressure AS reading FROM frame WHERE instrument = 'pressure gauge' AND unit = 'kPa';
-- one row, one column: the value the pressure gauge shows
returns 20 kPa
